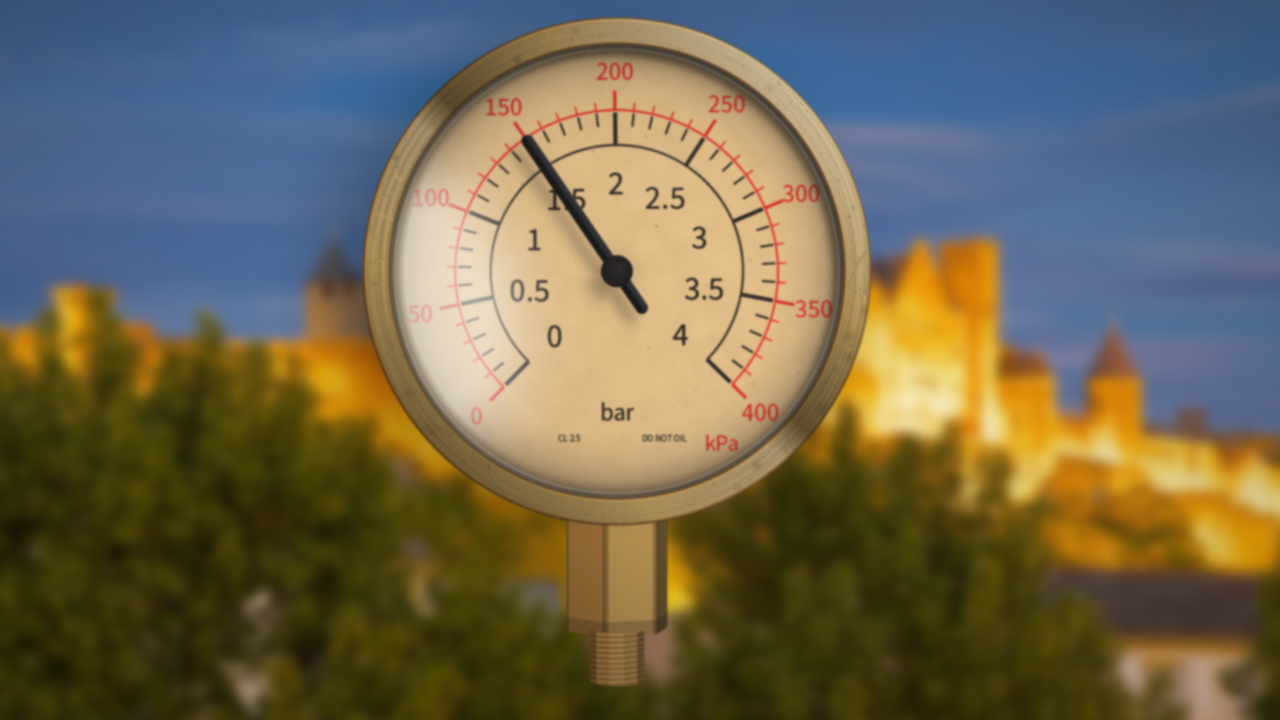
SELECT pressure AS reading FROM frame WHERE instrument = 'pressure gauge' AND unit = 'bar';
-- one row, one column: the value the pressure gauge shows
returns 1.5 bar
